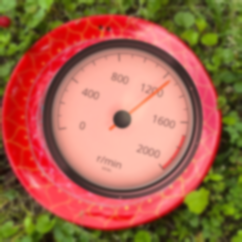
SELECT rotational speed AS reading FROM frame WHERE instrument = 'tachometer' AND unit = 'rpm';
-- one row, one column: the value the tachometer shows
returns 1250 rpm
